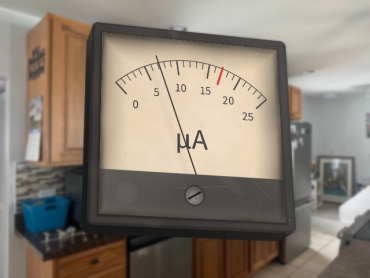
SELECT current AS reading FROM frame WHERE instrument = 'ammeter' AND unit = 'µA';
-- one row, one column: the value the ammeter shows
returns 7 µA
